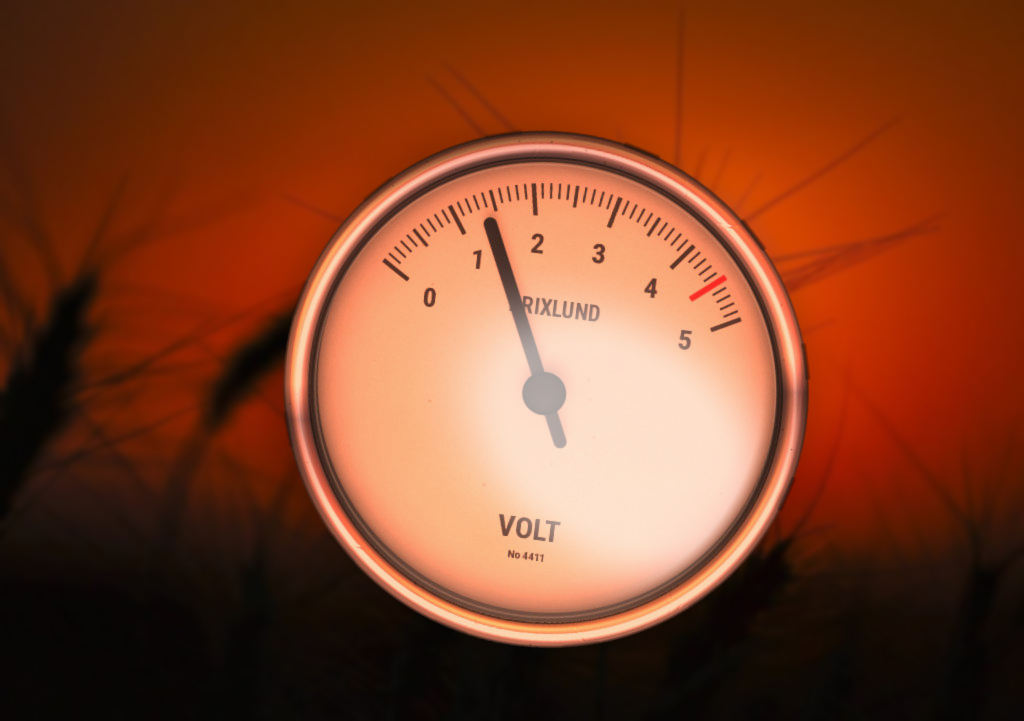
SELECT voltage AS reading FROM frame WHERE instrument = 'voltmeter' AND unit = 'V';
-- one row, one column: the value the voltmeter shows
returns 1.4 V
